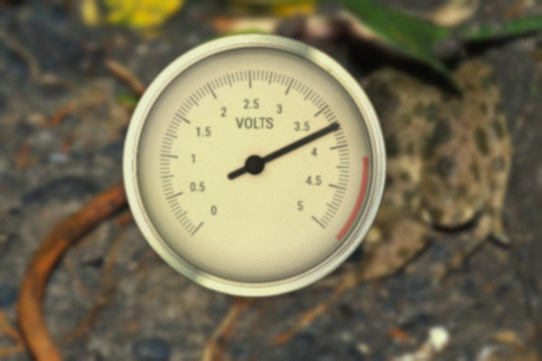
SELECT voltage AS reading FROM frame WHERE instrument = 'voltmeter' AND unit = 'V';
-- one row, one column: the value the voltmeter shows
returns 3.75 V
